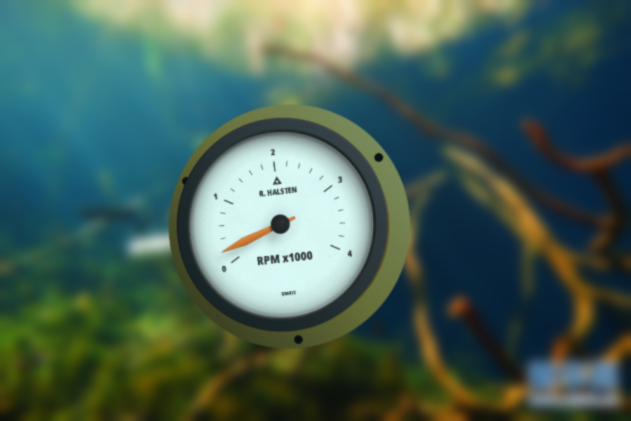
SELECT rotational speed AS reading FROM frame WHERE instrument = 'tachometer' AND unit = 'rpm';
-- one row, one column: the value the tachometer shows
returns 200 rpm
